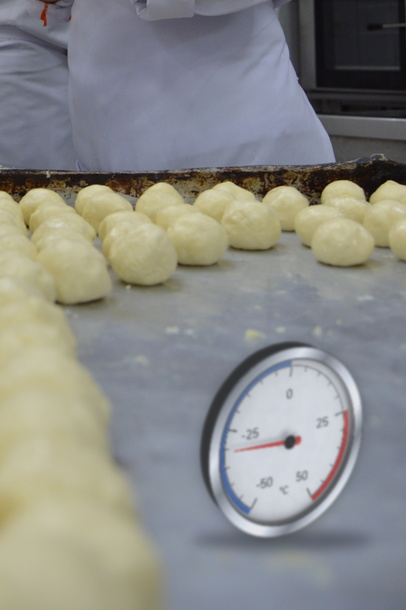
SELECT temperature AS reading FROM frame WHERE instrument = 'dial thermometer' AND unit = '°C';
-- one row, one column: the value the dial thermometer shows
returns -30 °C
